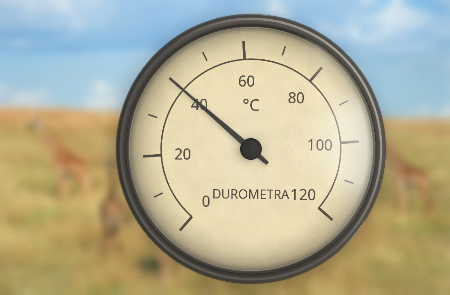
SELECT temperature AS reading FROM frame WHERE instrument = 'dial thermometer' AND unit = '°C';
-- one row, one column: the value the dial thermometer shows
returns 40 °C
